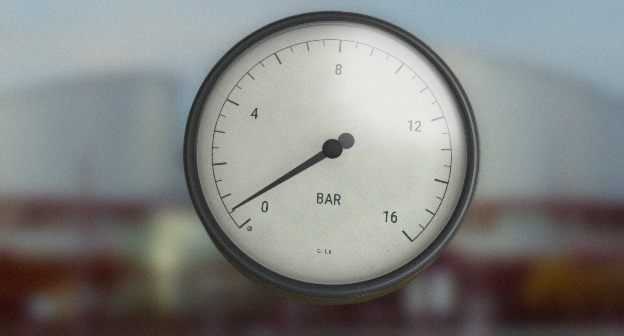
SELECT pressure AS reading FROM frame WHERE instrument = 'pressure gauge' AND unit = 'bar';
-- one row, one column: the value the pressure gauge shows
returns 0.5 bar
